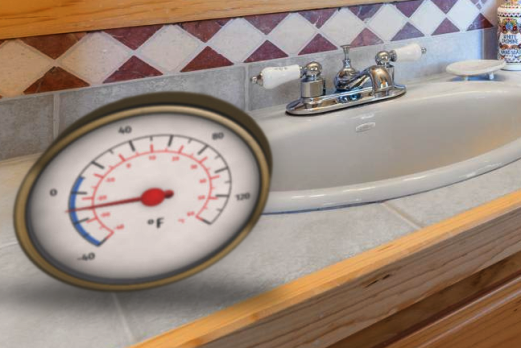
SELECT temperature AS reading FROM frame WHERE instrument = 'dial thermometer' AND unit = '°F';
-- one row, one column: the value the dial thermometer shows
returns -10 °F
